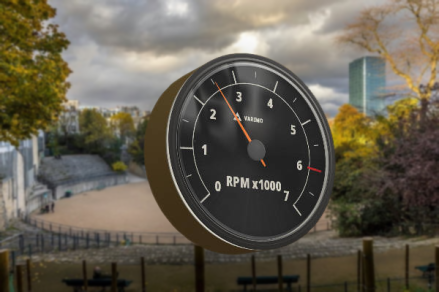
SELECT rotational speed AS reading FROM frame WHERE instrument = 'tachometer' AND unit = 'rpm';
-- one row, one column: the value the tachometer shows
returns 2500 rpm
